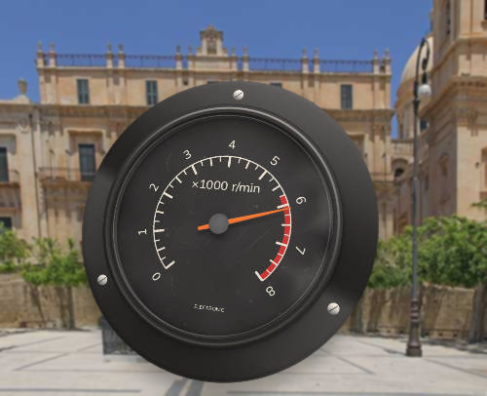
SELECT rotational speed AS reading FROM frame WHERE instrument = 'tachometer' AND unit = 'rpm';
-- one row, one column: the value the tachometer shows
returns 6125 rpm
